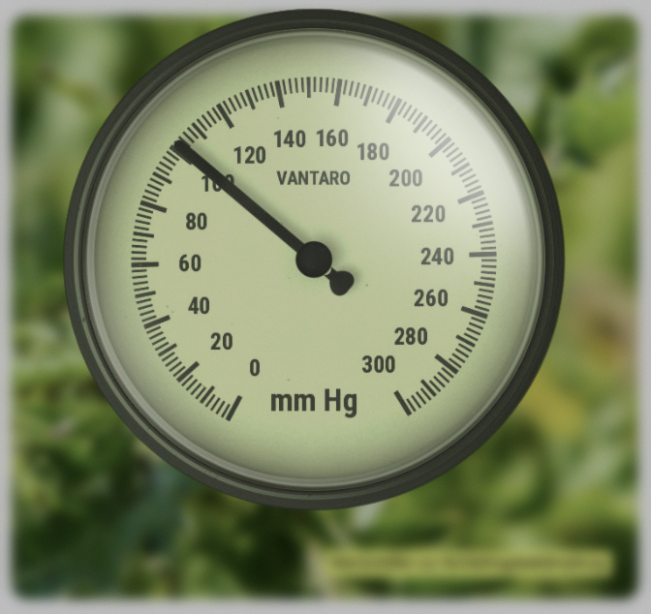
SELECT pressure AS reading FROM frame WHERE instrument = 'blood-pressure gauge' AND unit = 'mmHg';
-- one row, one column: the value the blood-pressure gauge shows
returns 102 mmHg
